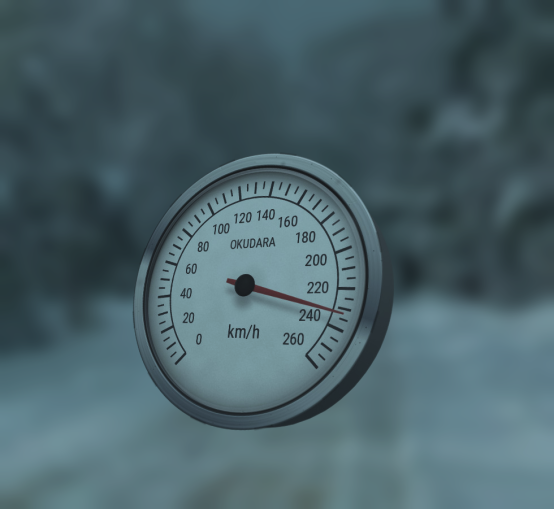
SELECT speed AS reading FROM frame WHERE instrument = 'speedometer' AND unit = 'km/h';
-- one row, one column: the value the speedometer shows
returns 232.5 km/h
